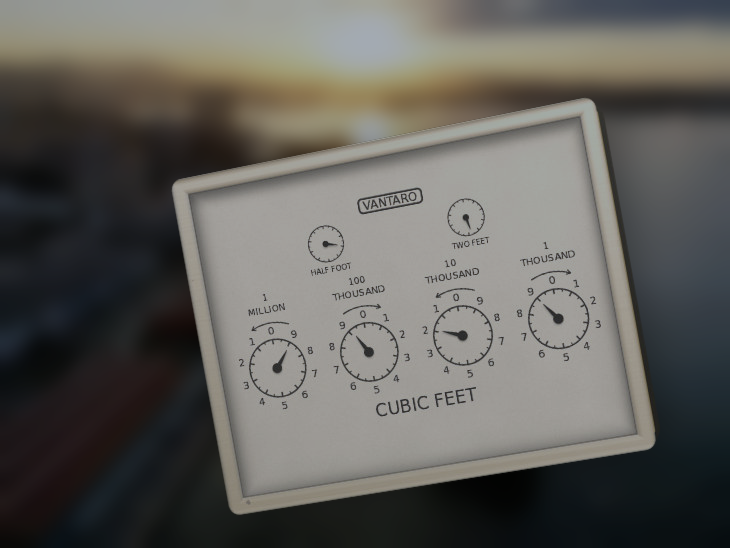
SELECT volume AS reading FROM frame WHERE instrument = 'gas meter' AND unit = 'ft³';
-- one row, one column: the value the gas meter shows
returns 891900 ft³
